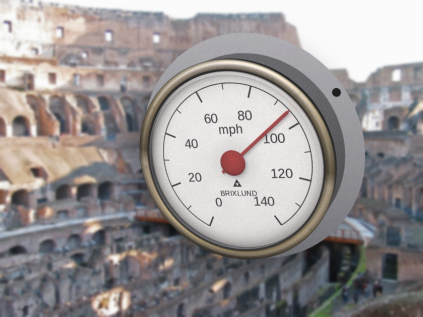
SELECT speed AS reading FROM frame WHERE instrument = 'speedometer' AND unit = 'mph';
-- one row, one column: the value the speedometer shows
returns 95 mph
